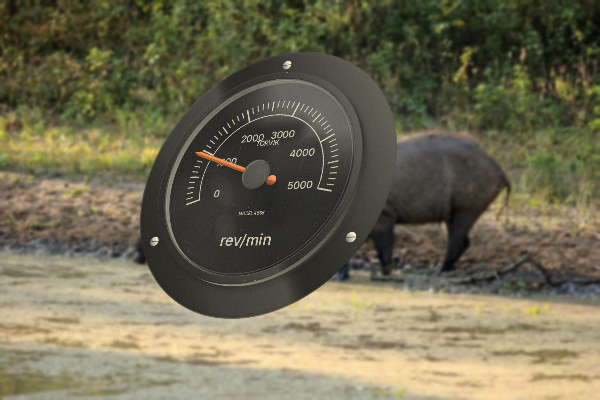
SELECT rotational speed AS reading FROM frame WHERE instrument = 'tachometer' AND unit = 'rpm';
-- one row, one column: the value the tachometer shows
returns 900 rpm
